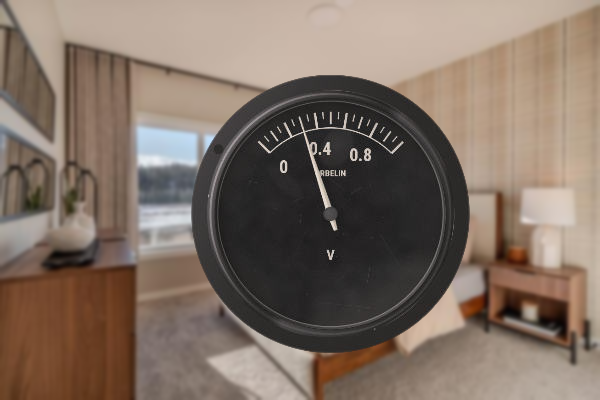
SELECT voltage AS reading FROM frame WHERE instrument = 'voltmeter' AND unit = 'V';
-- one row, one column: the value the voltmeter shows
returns 0.3 V
